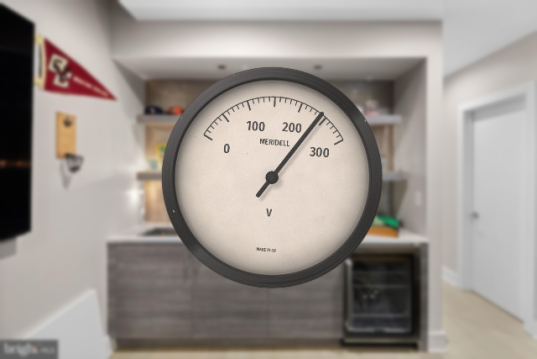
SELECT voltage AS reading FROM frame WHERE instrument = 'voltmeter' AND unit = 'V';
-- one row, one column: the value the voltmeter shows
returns 240 V
